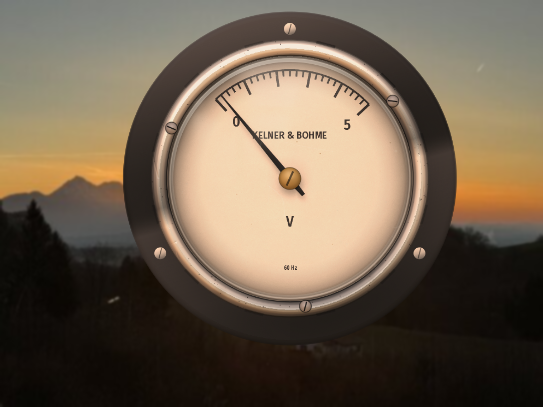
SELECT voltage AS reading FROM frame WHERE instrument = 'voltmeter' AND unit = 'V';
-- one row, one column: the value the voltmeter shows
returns 0.2 V
